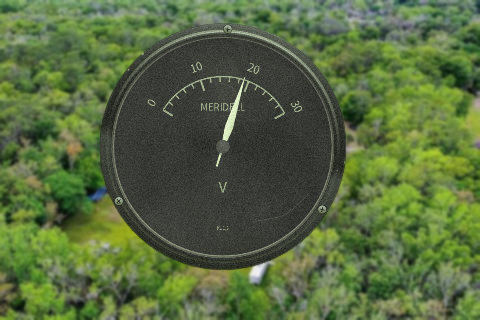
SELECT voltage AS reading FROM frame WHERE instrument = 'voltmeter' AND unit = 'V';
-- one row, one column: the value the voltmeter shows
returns 19 V
